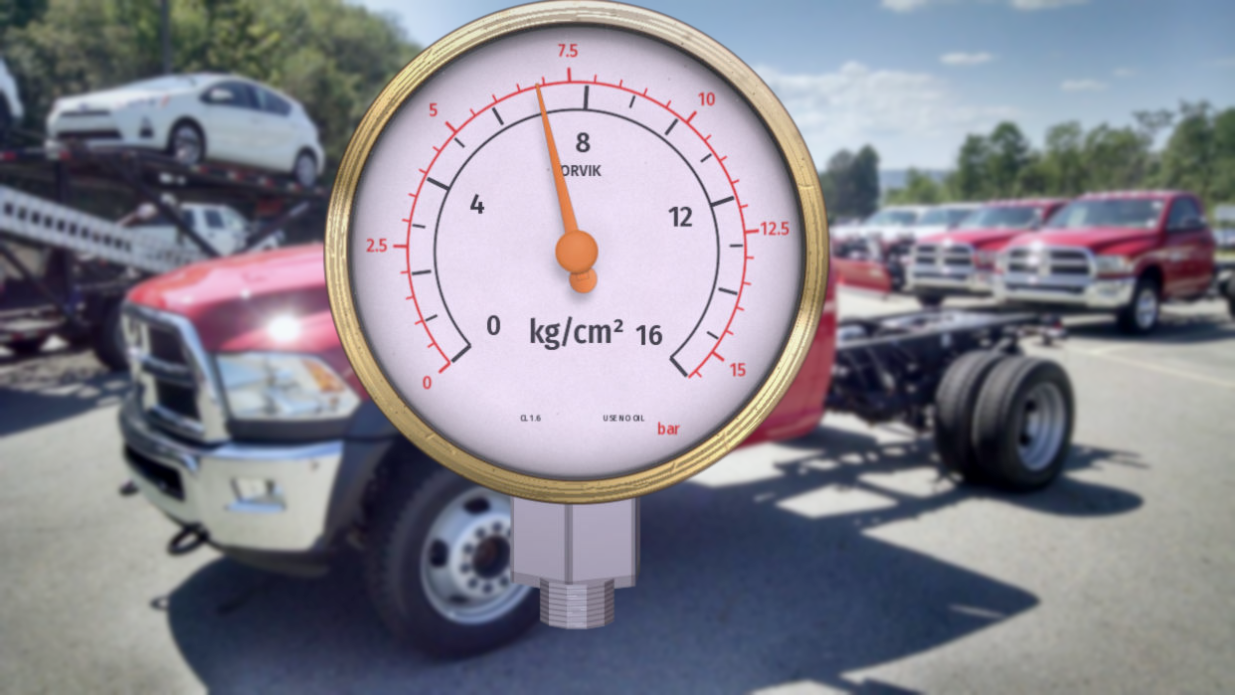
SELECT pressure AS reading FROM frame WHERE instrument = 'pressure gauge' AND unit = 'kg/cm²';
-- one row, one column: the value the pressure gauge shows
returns 7 kg/cm²
